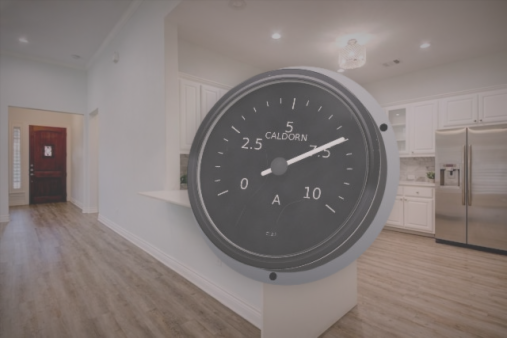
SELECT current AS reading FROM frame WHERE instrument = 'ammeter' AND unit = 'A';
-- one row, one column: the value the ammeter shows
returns 7.5 A
